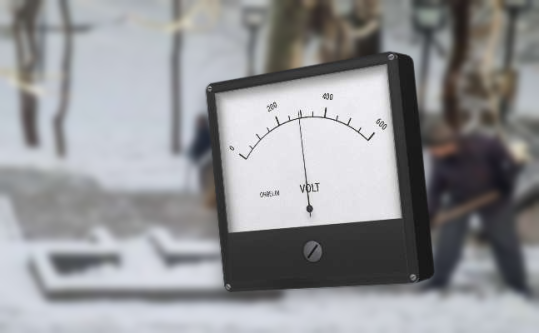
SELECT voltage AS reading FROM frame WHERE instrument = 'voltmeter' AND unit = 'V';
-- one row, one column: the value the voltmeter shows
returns 300 V
